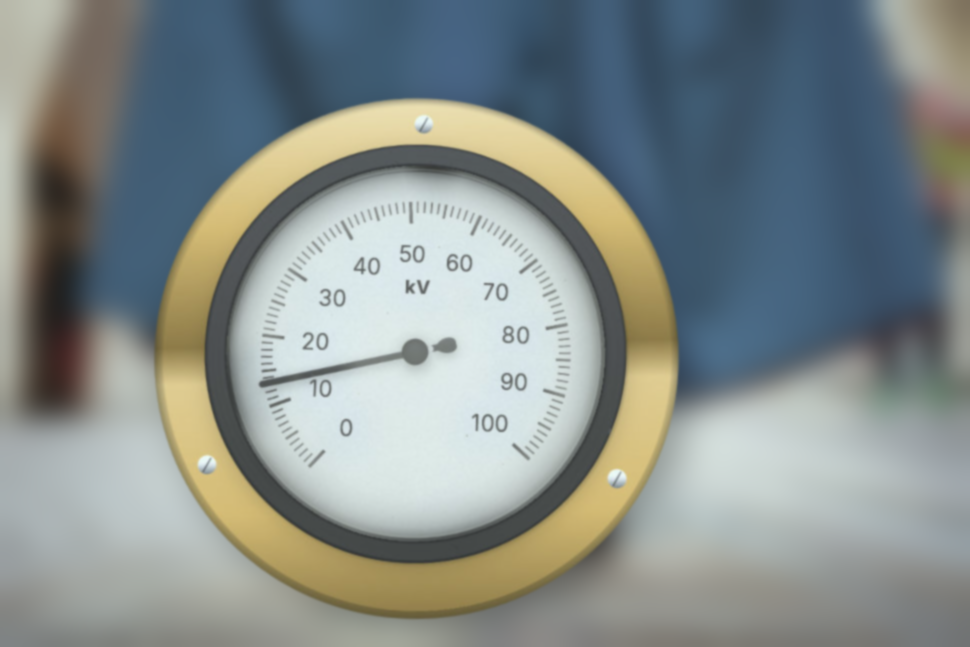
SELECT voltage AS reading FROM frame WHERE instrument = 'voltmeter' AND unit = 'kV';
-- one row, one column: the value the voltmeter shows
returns 13 kV
